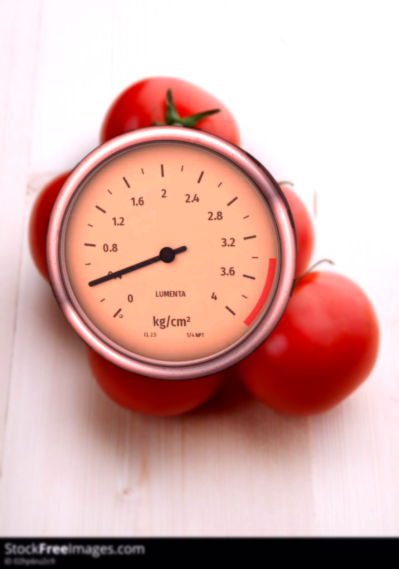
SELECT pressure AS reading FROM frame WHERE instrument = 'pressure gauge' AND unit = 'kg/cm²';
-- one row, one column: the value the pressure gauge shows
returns 0.4 kg/cm²
